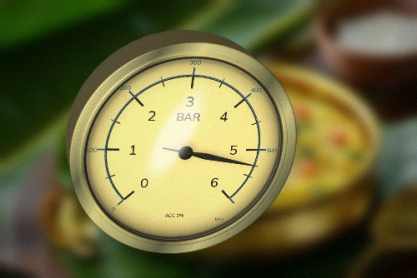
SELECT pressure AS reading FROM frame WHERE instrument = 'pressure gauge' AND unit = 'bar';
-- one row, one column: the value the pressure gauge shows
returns 5.25 bar
